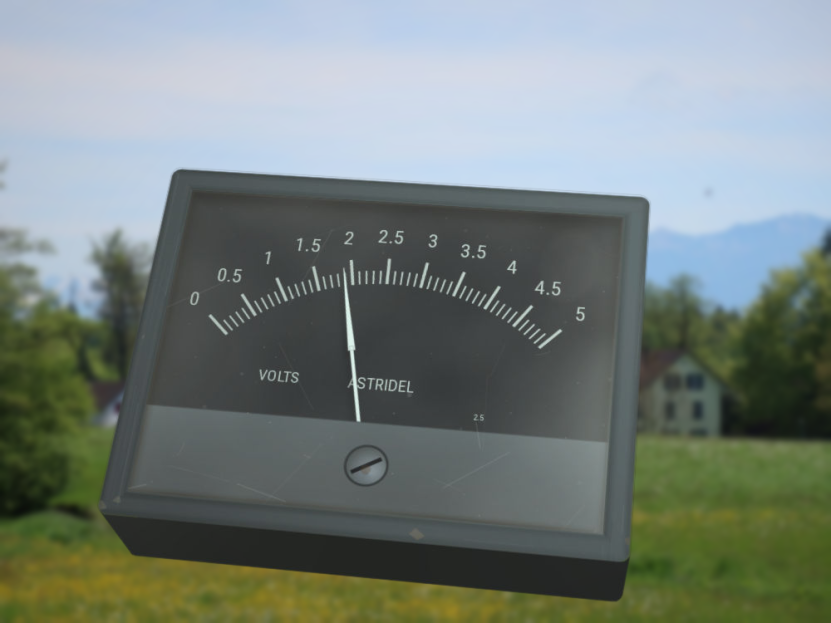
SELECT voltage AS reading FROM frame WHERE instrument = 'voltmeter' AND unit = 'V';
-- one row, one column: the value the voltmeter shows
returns 1.9 V
